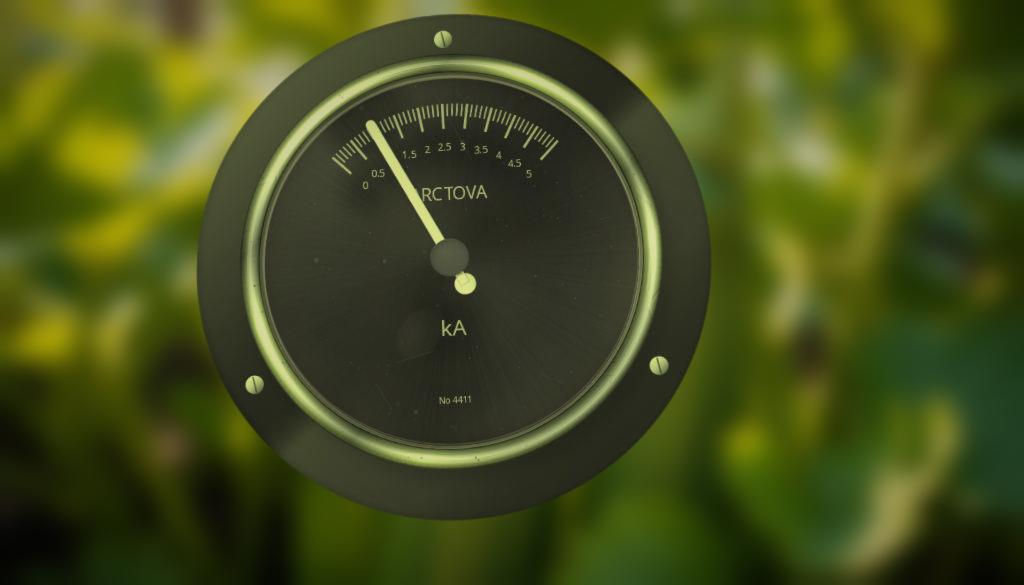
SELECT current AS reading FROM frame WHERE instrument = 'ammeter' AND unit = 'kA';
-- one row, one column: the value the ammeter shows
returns 1 kA
